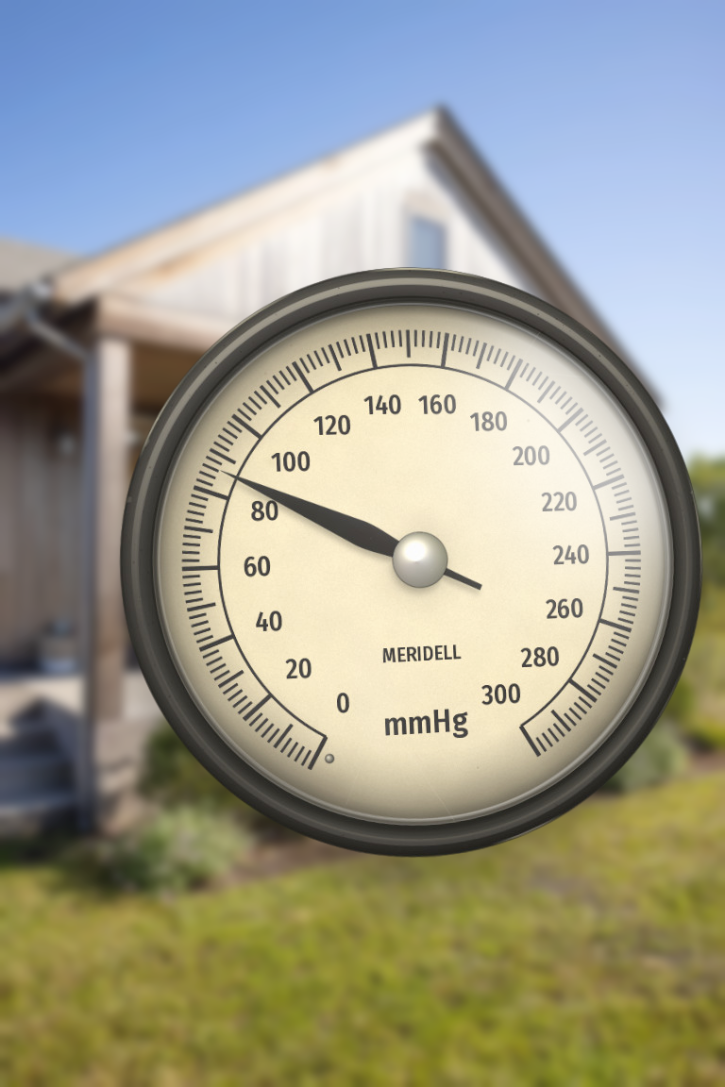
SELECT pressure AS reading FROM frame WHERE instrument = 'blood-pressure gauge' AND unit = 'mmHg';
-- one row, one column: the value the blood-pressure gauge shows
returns 86 mmHg
